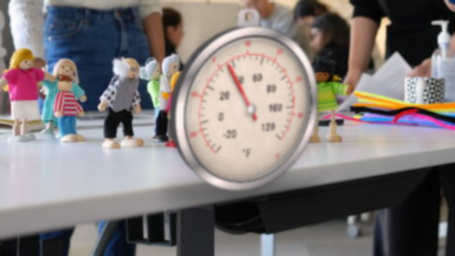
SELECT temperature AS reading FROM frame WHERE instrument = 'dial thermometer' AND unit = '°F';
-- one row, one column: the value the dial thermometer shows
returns 36 °F
